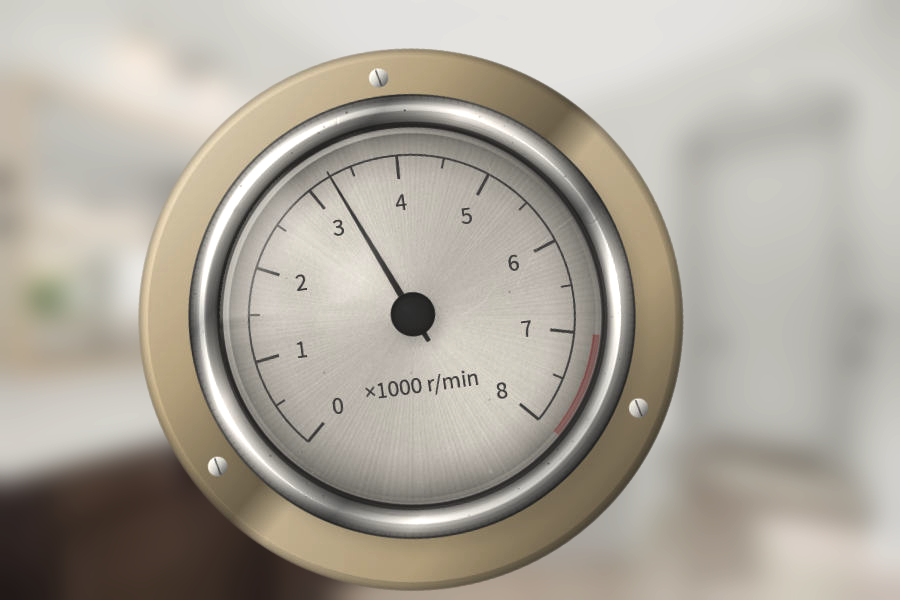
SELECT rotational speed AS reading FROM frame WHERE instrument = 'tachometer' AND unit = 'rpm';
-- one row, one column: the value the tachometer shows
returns 3250 rpm
